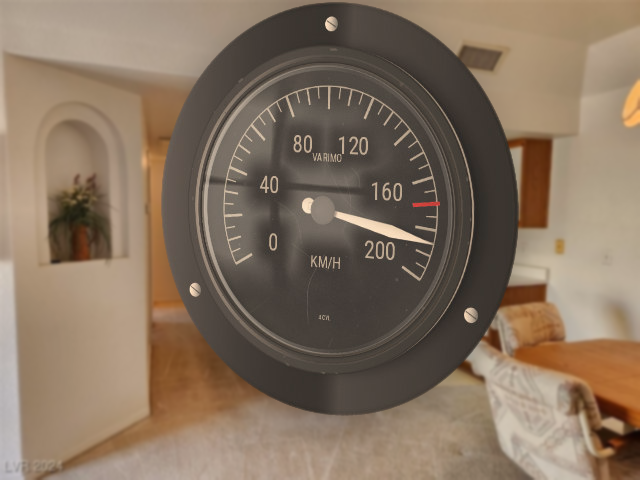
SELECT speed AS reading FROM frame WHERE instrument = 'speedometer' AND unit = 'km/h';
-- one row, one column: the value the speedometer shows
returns 185 km/h
